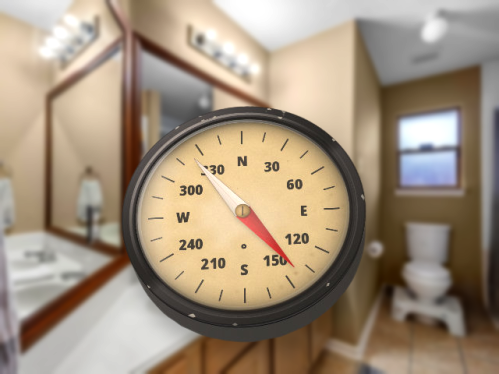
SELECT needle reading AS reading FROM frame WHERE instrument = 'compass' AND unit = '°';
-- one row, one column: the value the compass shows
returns 142.5 °
